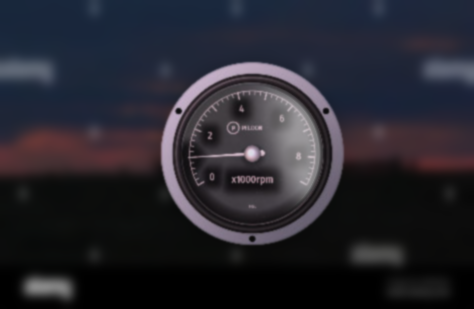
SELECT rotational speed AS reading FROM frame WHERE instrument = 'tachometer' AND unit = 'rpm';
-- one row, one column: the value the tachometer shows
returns 1000 rpm
